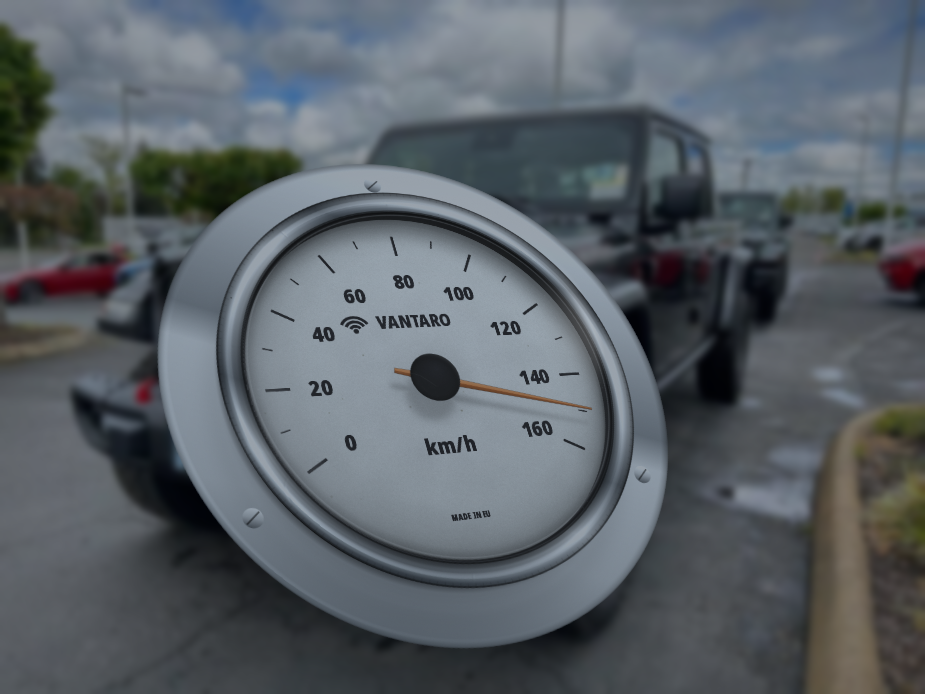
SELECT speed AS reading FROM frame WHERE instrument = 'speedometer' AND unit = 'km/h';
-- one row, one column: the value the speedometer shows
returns 150 km/h
